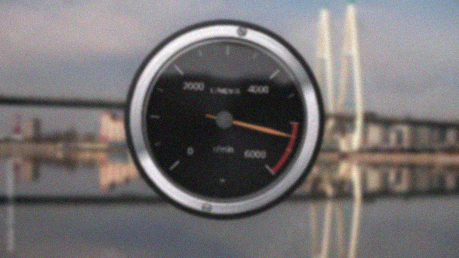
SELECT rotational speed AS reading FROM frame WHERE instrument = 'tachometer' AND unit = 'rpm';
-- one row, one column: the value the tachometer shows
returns 5250 rpm
